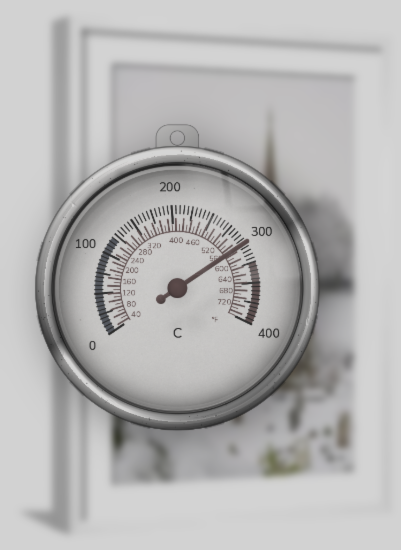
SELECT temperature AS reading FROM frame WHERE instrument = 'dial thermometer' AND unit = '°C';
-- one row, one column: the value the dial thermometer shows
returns 300 °C
